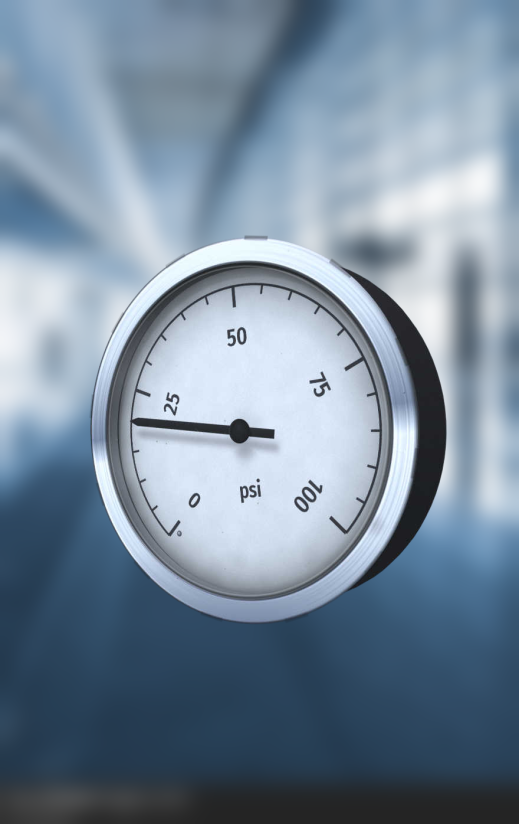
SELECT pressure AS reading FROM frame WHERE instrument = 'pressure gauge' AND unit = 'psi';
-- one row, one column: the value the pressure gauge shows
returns 20 psi
